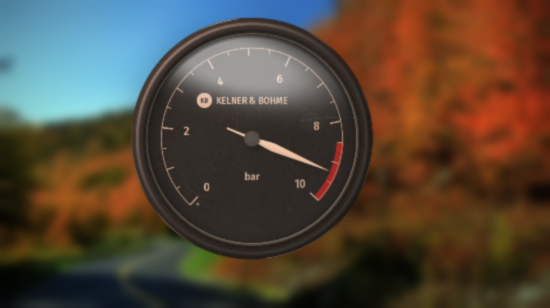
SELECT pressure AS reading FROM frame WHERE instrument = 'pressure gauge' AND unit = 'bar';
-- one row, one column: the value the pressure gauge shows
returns 9.25 bar
